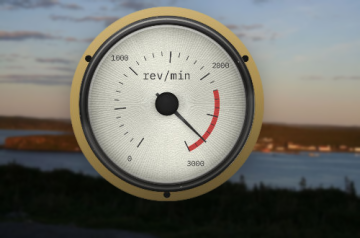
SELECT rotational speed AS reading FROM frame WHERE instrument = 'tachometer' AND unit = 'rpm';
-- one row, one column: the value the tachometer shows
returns 2800 rpm
